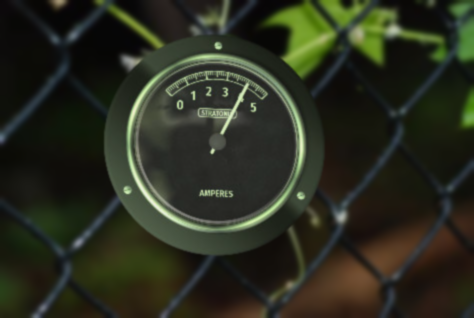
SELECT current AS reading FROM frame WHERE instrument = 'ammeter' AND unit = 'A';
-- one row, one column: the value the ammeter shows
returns 4 A
